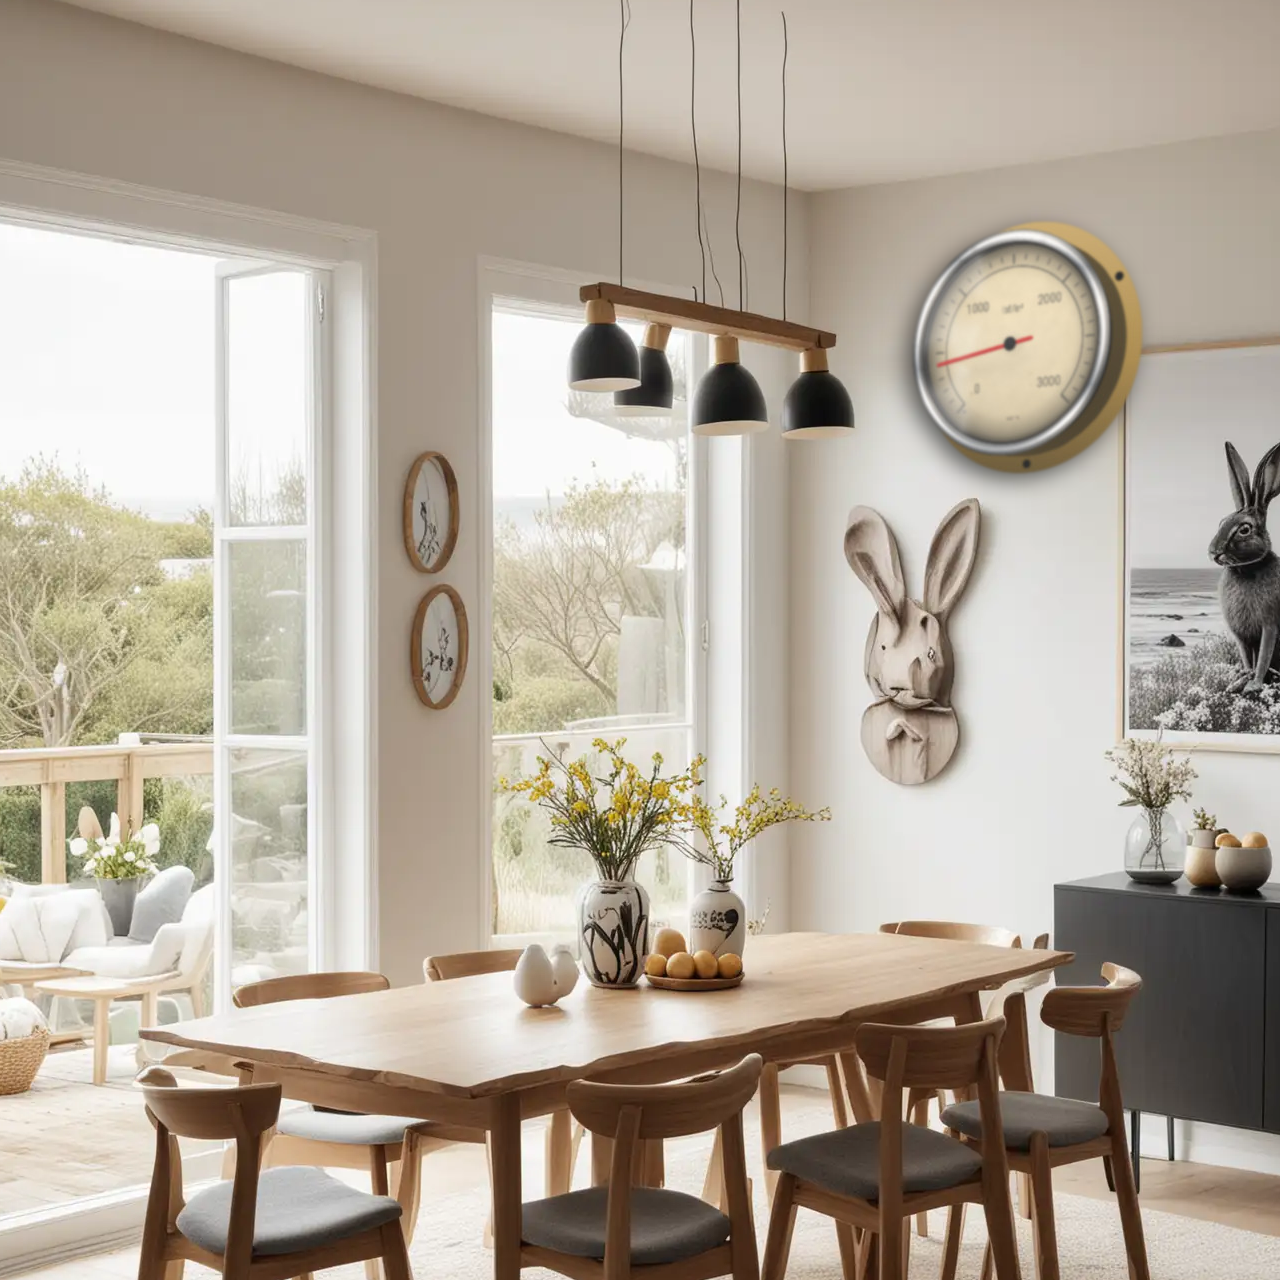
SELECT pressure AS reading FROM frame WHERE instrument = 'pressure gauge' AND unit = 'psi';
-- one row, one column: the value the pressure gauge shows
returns 400 psi
